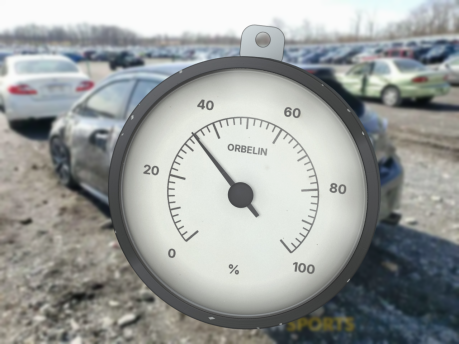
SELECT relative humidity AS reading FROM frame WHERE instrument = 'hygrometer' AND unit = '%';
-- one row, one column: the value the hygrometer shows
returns 34 %
